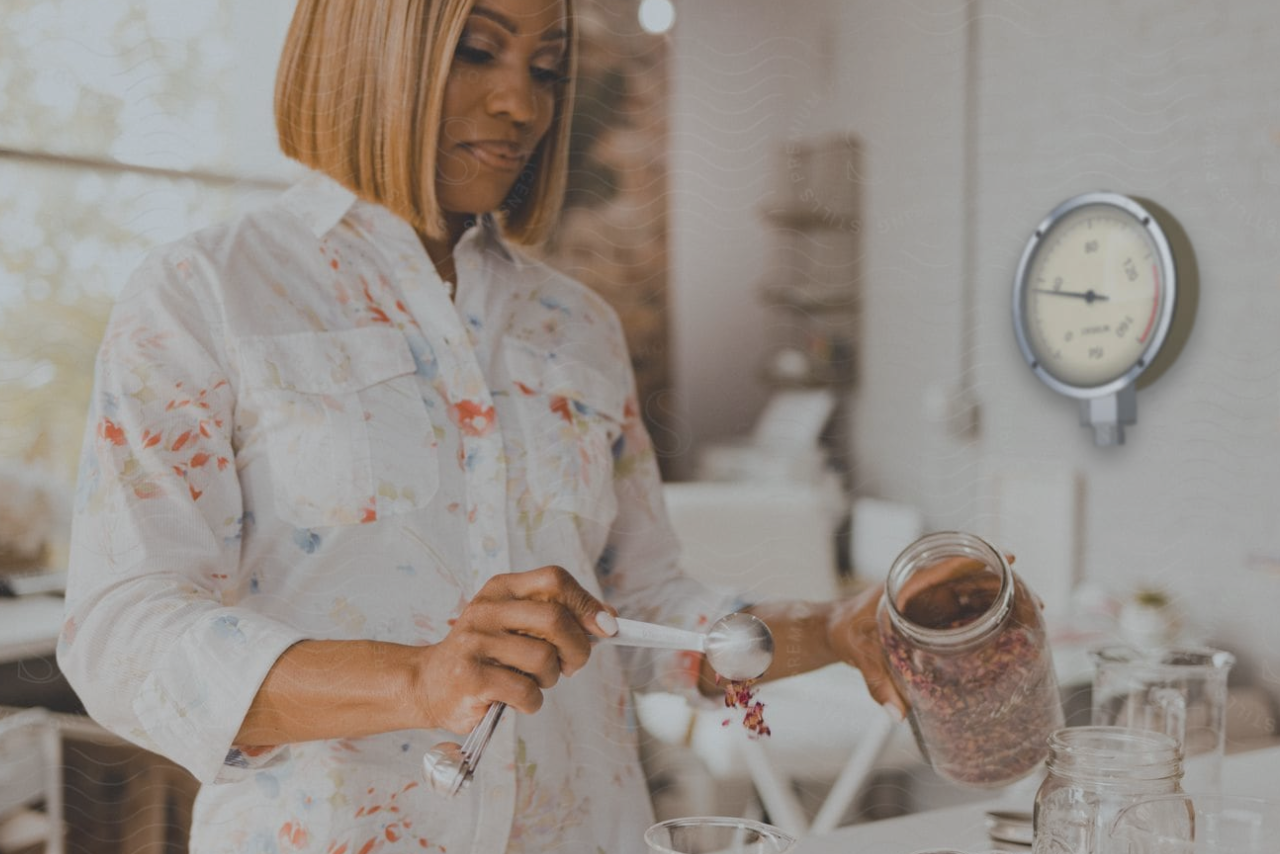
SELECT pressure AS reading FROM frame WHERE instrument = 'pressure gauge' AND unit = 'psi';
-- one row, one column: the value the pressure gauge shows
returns 35 psi
